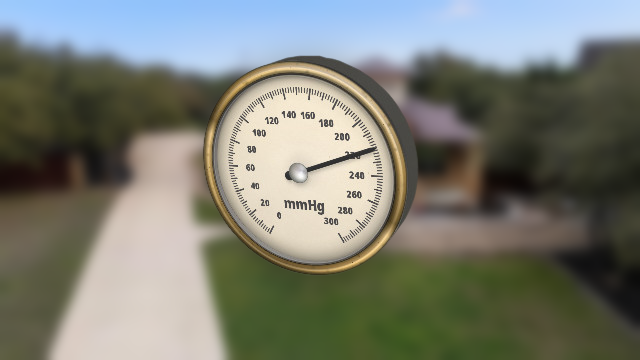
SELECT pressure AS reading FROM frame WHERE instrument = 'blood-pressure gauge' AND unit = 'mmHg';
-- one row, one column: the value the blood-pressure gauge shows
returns 220 mmHg
